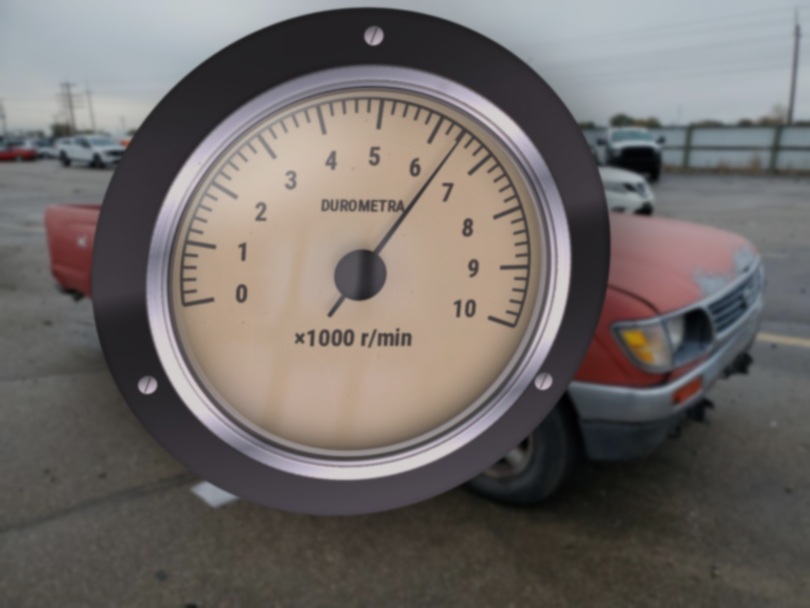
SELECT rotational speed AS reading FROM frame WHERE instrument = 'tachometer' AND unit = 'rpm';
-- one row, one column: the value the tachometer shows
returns 6400 rpm
